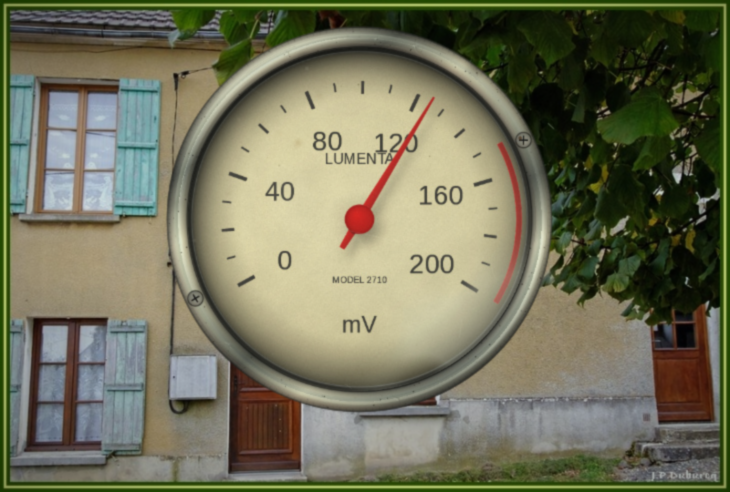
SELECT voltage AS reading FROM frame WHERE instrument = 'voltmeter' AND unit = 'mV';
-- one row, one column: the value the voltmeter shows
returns 125 mV
